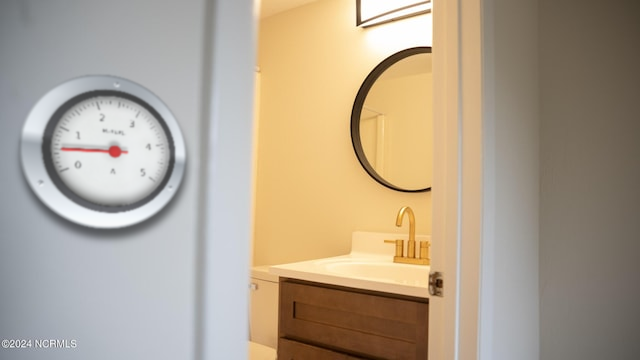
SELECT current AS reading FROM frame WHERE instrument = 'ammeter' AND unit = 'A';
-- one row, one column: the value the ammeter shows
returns 0.5 A
